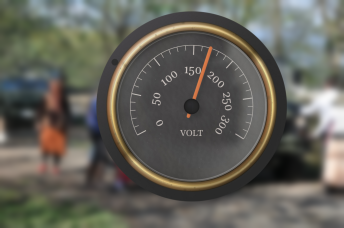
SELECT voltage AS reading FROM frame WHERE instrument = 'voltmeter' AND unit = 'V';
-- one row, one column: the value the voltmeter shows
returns 170 V
